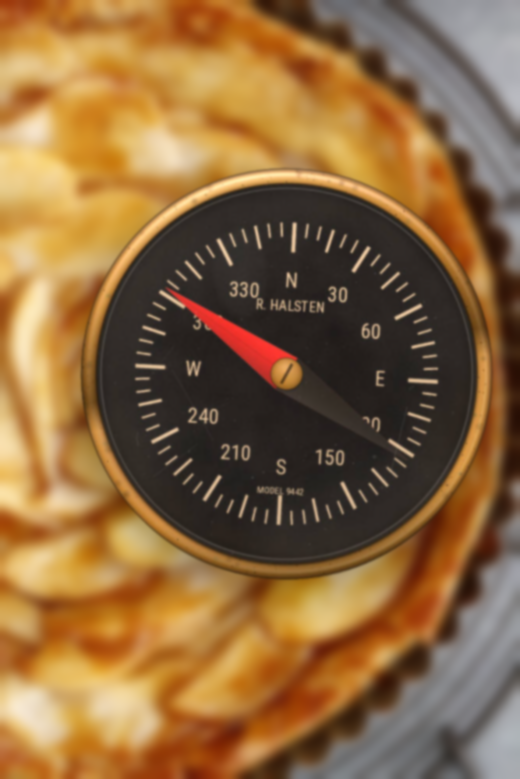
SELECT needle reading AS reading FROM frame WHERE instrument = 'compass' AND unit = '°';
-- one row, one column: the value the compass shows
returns 302.5 °
